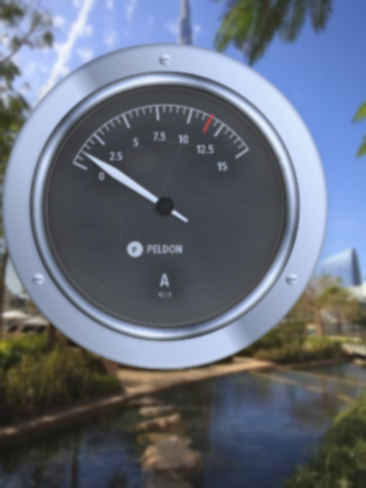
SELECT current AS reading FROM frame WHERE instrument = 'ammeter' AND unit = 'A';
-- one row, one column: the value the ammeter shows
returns 1 A
